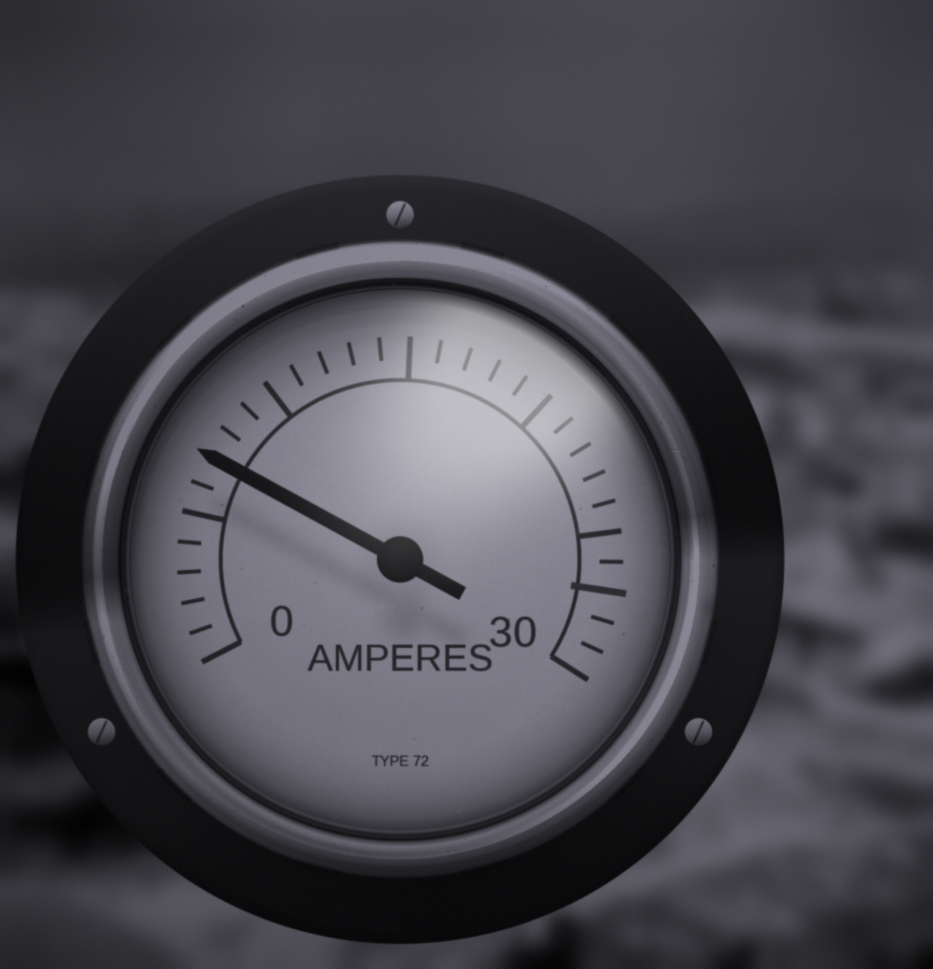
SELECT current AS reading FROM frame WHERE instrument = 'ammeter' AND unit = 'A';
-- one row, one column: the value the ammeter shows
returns 7 A
